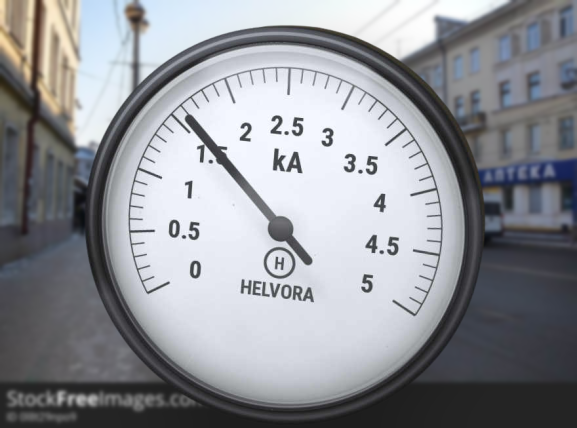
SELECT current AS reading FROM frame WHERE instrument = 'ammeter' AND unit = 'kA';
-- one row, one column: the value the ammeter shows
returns 1.6 kA
